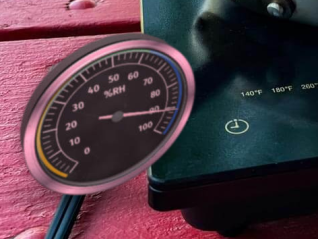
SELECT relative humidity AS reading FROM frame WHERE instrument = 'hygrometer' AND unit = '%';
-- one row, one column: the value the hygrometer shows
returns 90 %
